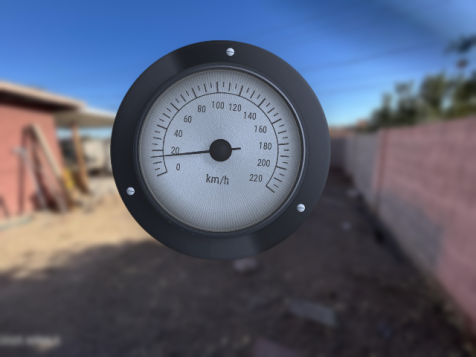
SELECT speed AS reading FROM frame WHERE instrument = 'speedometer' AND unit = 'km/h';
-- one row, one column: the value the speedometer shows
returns 15 km/h
